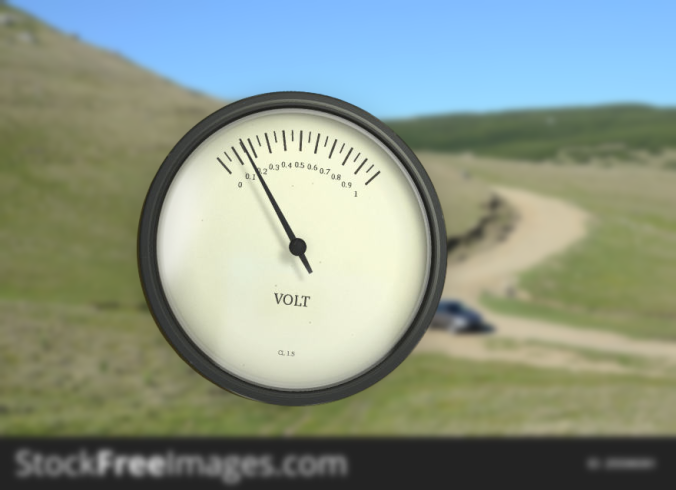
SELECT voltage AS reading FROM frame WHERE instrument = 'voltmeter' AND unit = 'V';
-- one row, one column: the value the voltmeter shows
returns 0.15 V
